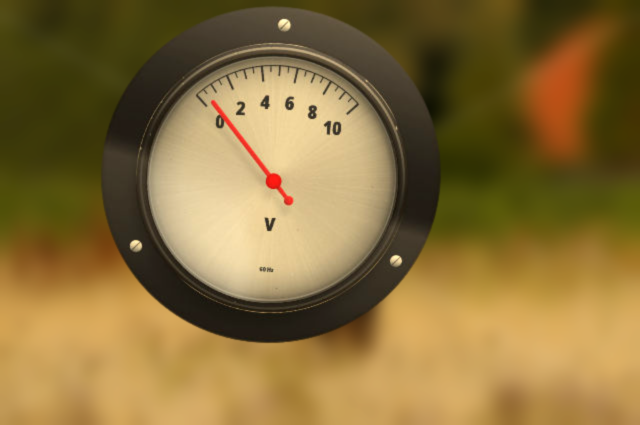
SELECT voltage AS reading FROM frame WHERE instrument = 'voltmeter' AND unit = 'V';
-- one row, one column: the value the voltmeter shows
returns 0.5 V
